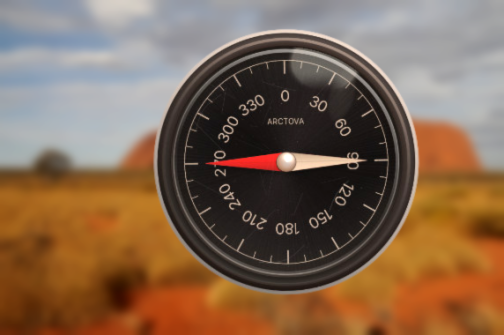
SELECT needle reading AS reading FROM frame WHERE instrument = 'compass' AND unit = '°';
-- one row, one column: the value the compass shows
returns 270 °
